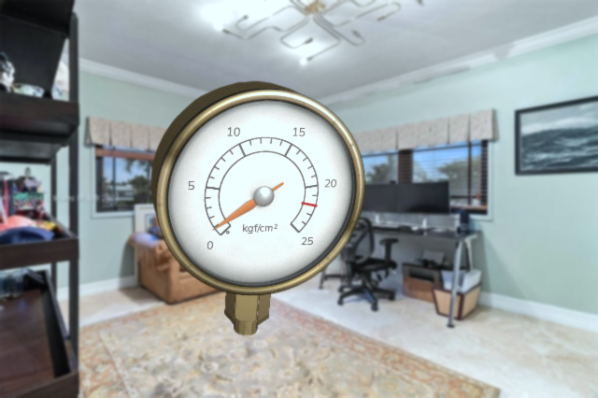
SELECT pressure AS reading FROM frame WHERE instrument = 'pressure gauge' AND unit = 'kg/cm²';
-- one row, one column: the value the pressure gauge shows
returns 1 kg/cm²
